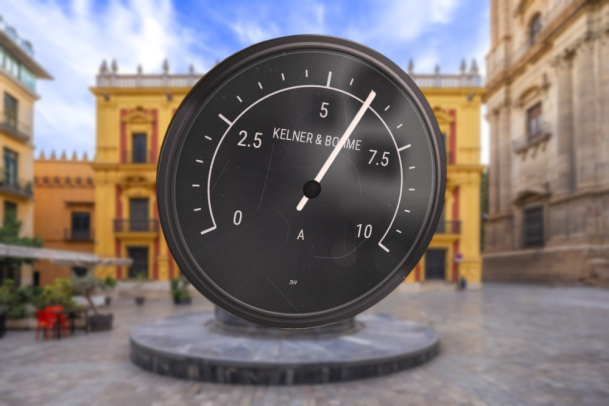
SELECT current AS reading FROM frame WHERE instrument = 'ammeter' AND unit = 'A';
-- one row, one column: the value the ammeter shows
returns 6 A
